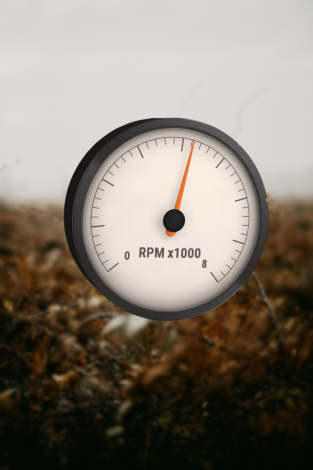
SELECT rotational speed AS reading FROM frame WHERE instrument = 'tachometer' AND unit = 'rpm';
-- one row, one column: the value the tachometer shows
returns 4200 rpm
